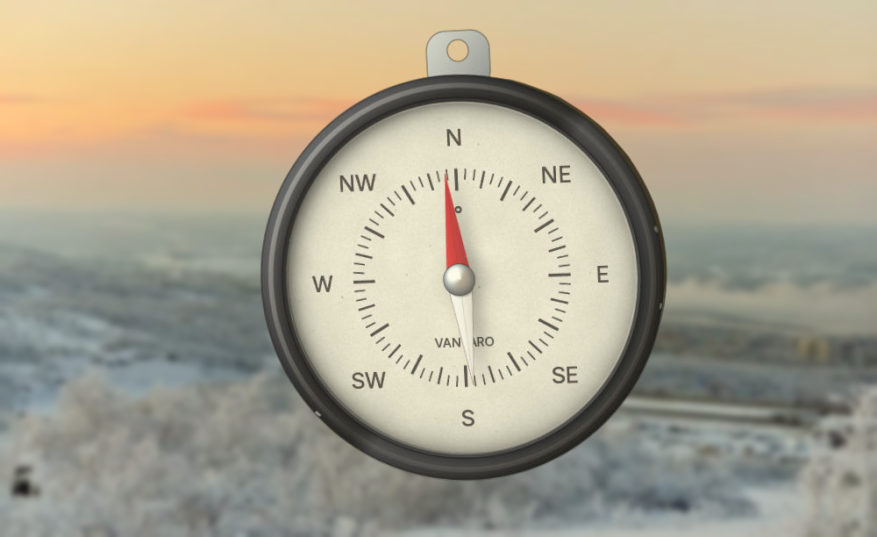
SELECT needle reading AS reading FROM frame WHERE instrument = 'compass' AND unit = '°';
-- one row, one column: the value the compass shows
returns 355 °
